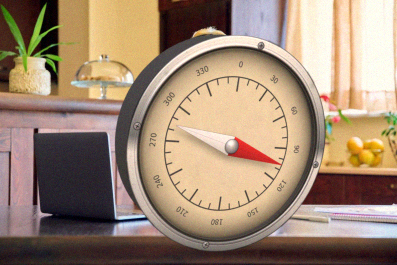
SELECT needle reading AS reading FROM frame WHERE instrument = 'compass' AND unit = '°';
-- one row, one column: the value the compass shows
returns 105 °
